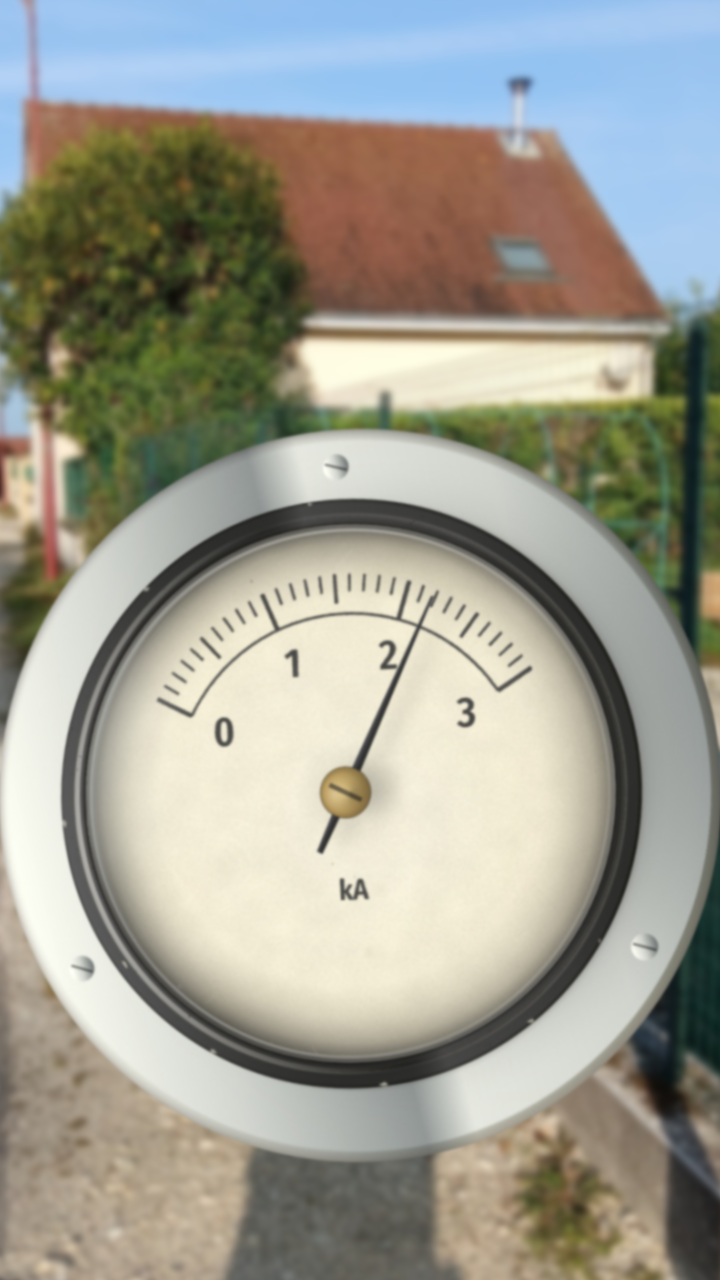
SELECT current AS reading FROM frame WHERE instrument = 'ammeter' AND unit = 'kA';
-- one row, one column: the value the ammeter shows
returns 2.2 kA
